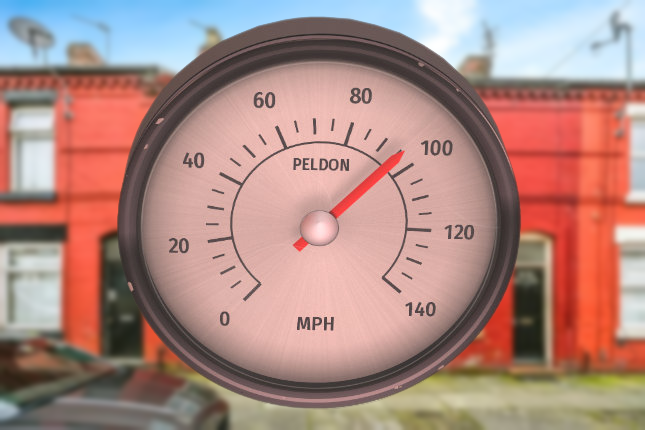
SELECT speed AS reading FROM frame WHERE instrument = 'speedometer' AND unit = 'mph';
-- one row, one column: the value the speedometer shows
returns 95 mph
